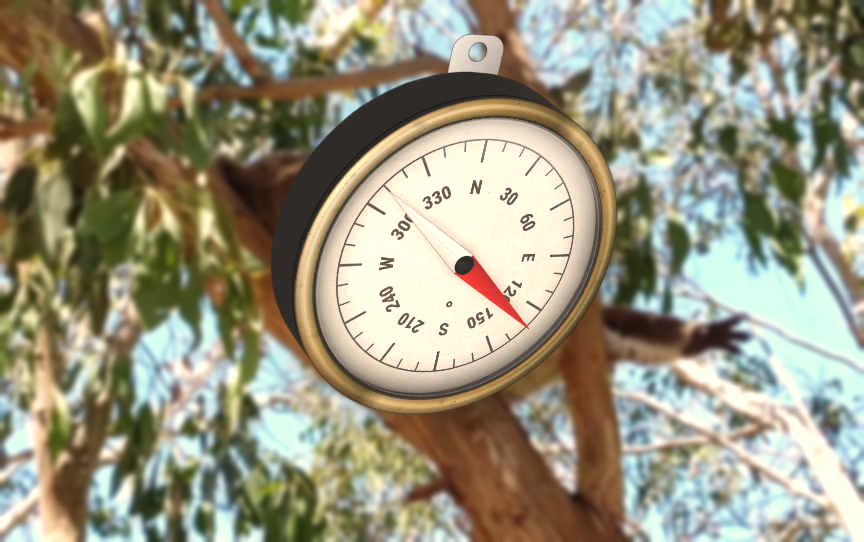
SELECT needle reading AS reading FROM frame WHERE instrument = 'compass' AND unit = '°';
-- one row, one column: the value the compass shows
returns 130 °
